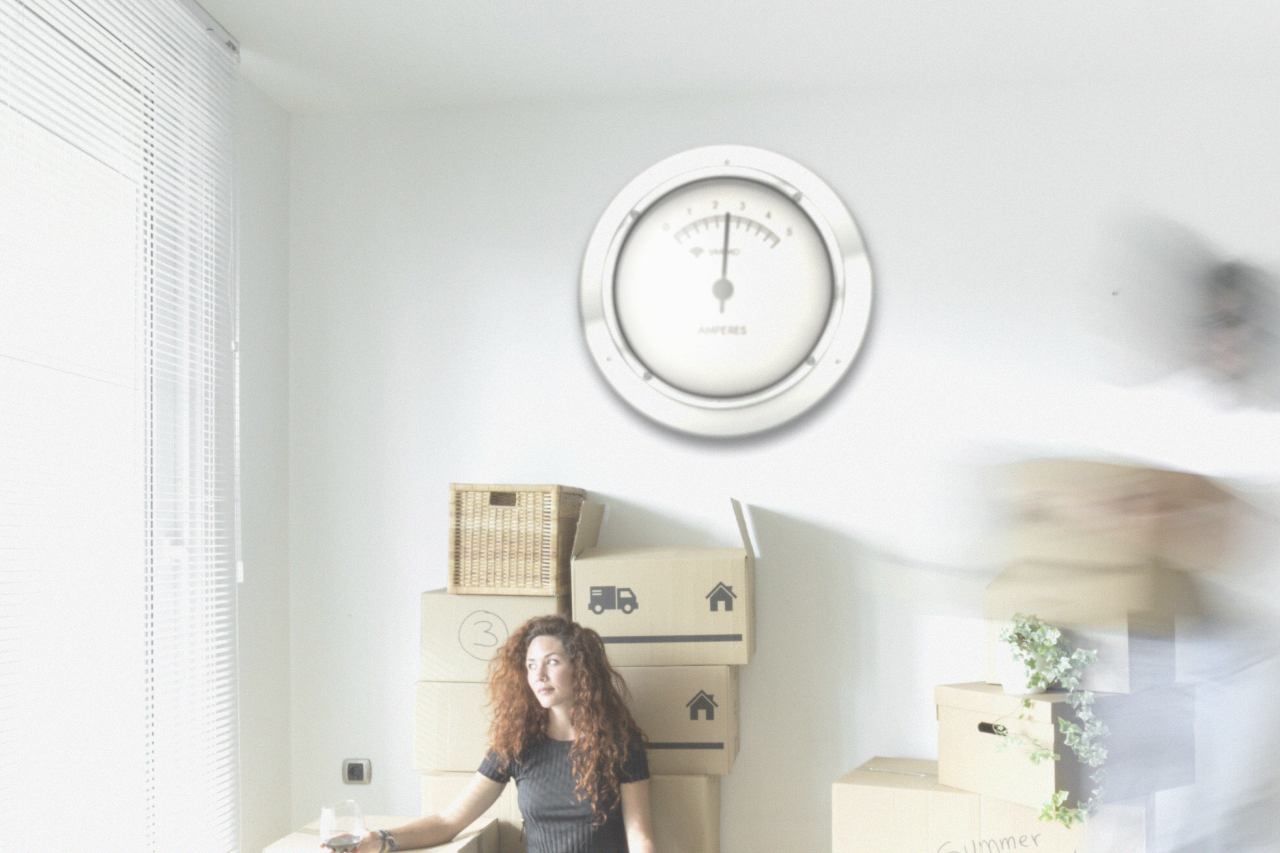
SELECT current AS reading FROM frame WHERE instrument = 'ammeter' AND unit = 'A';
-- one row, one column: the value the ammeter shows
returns 2.5 A
